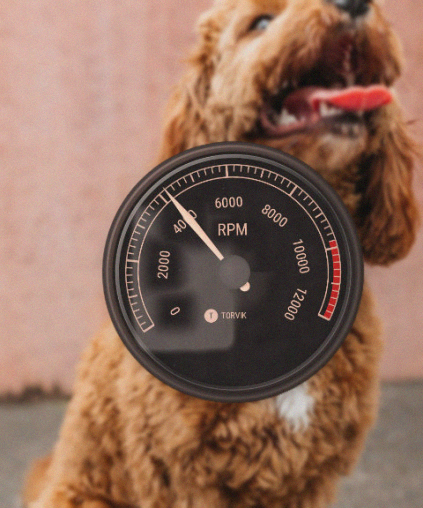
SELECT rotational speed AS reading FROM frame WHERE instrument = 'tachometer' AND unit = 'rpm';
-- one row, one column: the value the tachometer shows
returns 4200 rpm
